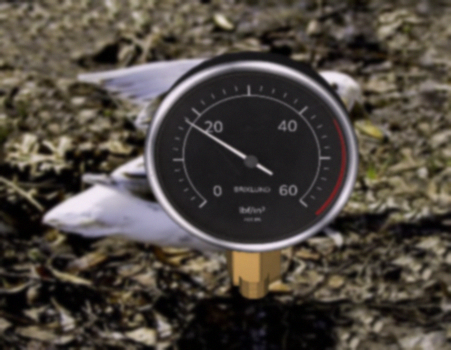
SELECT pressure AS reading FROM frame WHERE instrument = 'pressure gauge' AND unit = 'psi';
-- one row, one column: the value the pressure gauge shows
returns 18 psi
